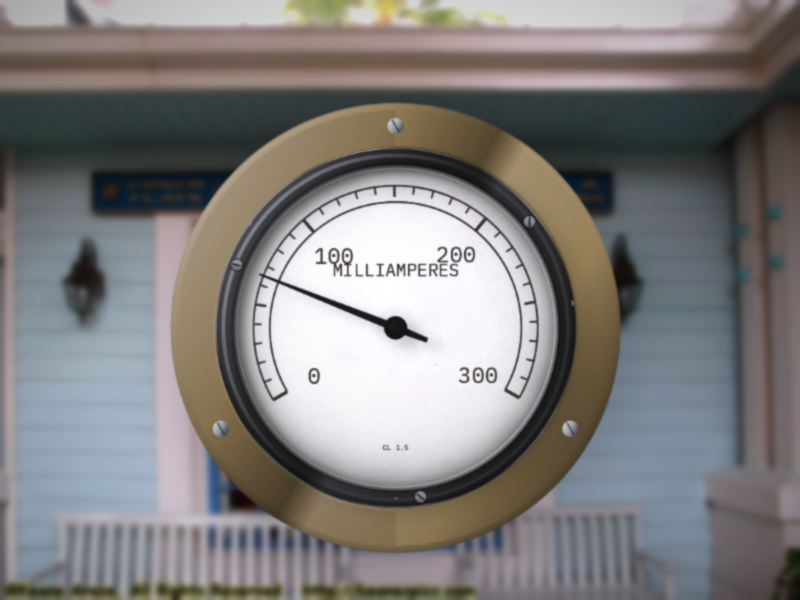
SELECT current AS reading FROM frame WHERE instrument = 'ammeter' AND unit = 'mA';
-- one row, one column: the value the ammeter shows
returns 65 mA
